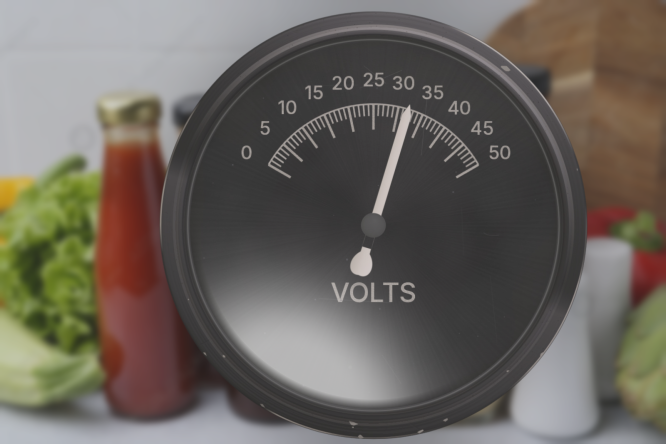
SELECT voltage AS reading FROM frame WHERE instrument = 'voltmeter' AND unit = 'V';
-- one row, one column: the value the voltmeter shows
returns 32 V
